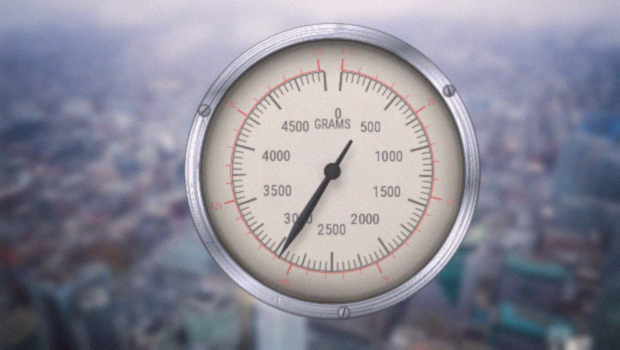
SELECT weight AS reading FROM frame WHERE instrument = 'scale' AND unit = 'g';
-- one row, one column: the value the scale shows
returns 2950 g
